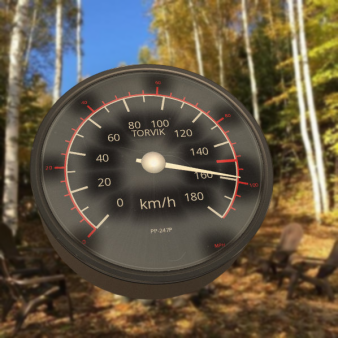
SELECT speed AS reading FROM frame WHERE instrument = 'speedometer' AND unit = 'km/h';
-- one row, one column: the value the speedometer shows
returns 160 km/h
